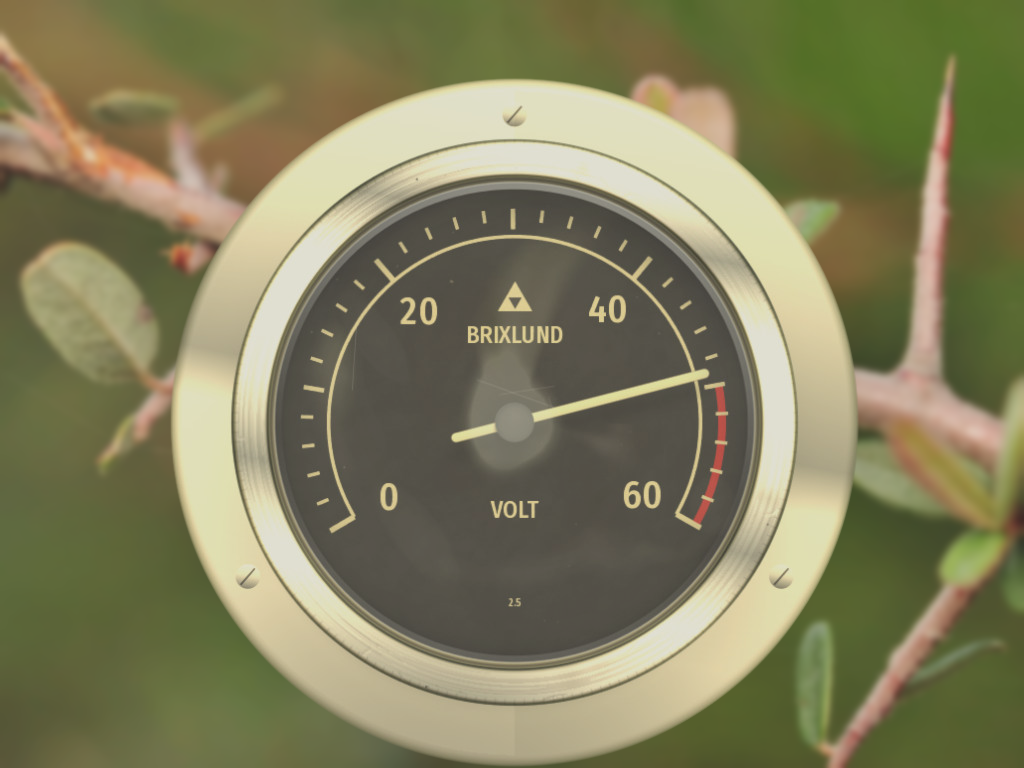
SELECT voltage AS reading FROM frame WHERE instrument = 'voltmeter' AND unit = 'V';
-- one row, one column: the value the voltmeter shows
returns 49 V
